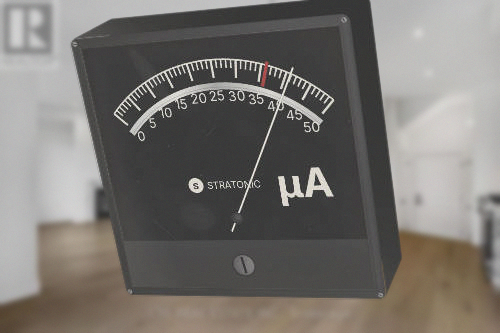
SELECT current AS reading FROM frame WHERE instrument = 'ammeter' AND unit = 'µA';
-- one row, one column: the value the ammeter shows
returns 41 µA
